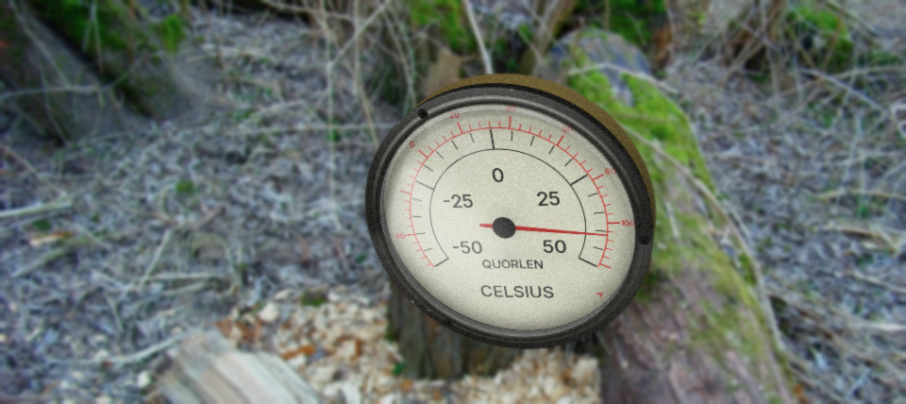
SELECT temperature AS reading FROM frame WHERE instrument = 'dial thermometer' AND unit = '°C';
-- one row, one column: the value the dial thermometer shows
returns 40 °C
